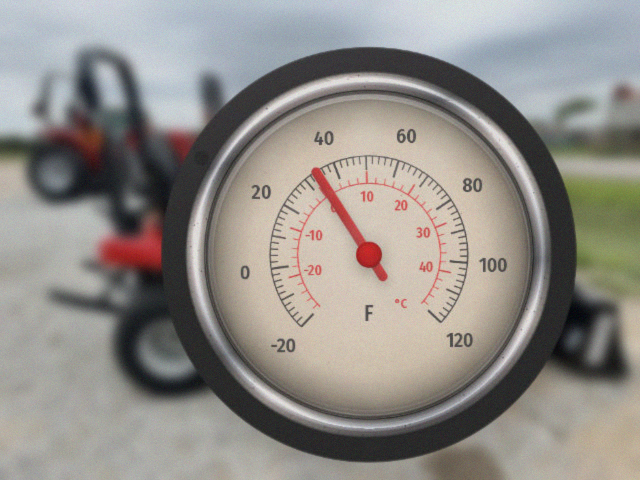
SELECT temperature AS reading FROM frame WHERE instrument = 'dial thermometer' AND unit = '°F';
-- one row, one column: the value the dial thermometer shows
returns 34 °F
